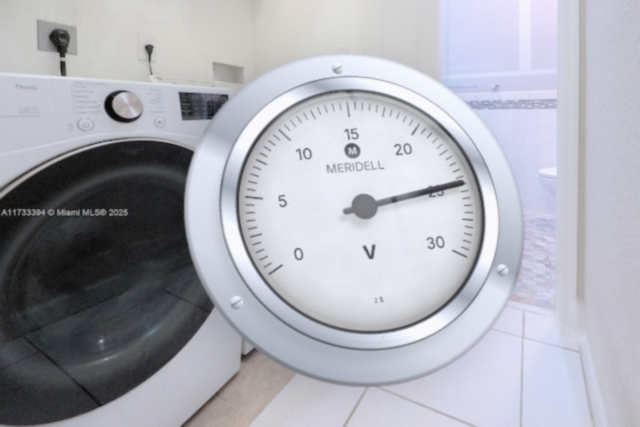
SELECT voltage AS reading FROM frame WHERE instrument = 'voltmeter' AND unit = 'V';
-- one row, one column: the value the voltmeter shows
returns 25 V
